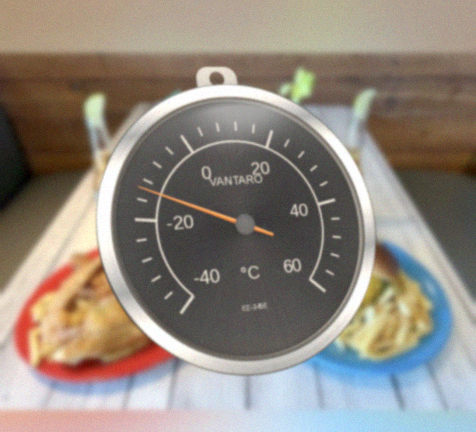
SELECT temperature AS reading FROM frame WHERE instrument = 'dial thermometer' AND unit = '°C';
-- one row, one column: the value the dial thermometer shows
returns -14 °C
